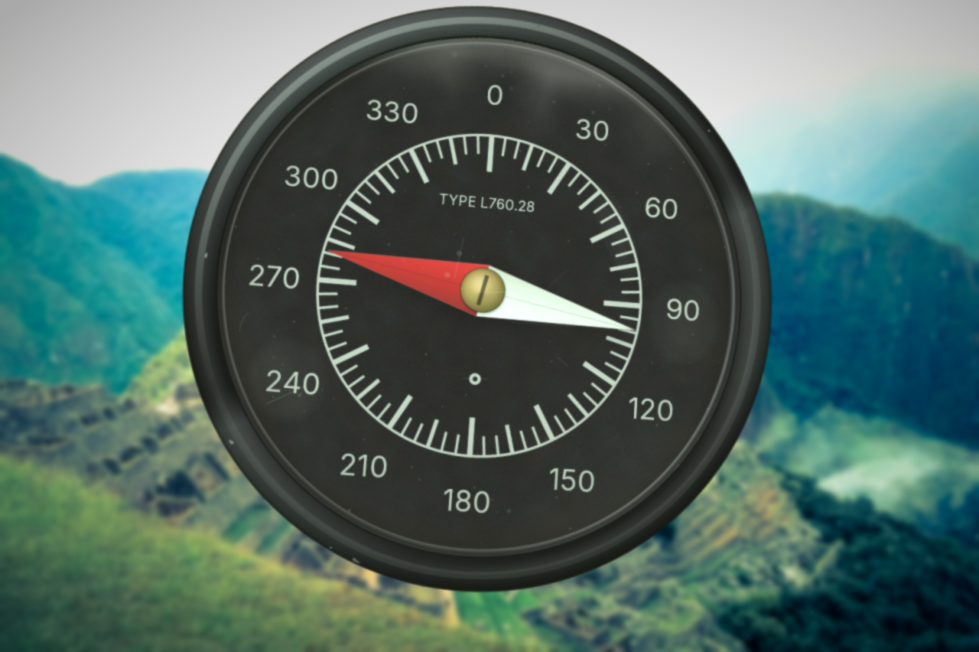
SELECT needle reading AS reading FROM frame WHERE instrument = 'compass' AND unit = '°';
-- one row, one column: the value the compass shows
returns 280 °
